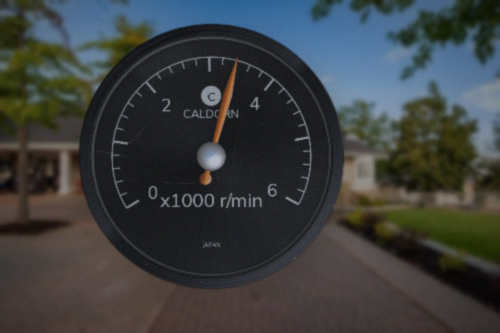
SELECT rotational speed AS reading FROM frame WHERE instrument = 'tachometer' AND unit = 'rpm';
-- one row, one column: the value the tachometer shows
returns 3400 rpm
